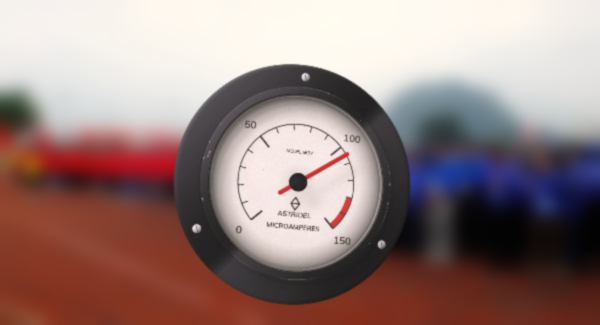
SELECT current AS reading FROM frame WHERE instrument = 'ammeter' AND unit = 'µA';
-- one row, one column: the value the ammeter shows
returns 105 µA
